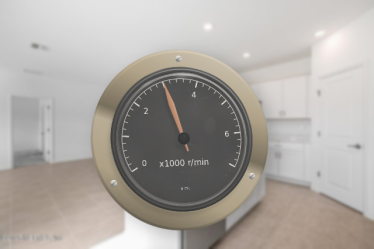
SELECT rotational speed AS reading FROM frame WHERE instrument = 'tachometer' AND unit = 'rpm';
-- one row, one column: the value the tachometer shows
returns 3000 rpm
